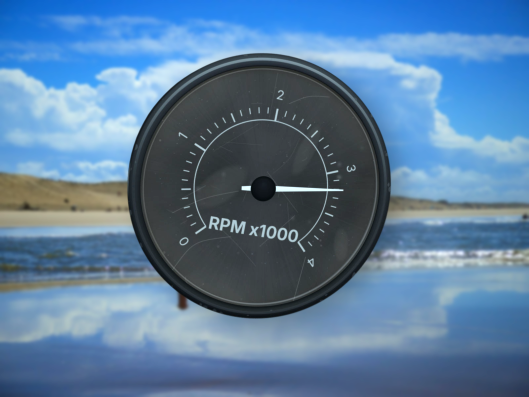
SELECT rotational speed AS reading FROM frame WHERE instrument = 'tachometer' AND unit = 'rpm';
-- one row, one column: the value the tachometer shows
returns 3200 rpm
